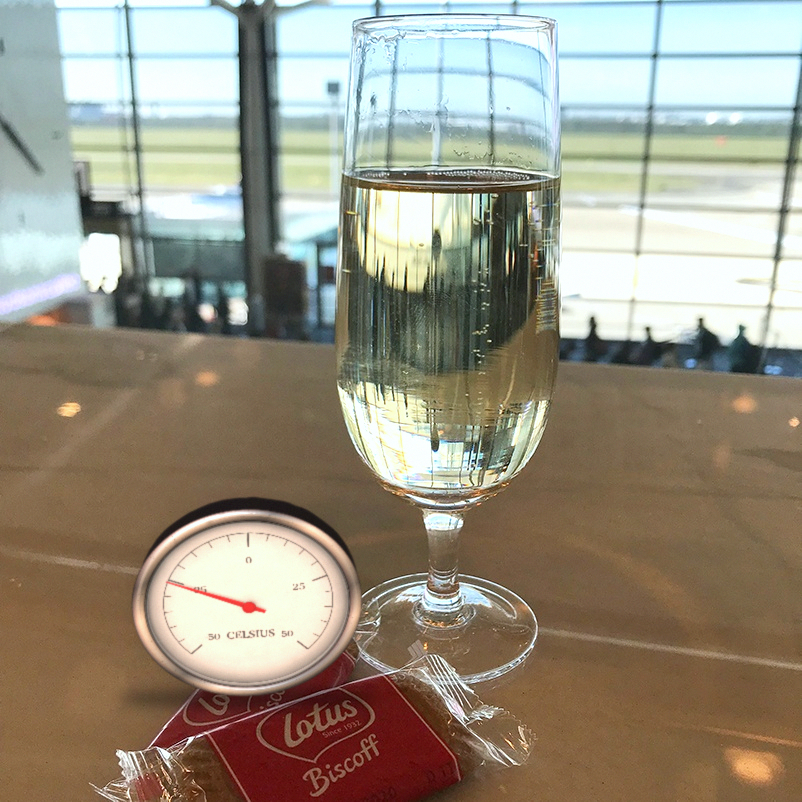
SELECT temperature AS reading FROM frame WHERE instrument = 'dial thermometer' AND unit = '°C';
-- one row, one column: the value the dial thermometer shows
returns -25 °C
